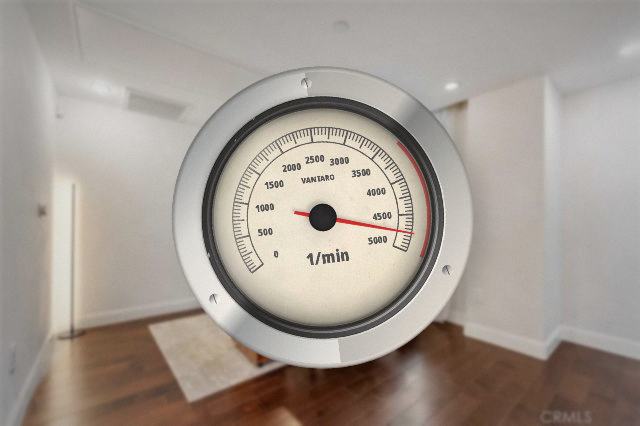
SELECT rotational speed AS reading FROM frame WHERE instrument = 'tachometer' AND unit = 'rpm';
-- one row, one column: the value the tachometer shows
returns 4750 rpm
